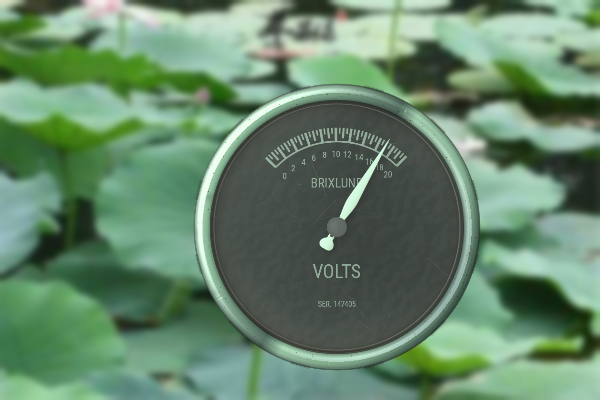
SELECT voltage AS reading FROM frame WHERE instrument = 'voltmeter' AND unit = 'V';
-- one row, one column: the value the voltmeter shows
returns 17 V
